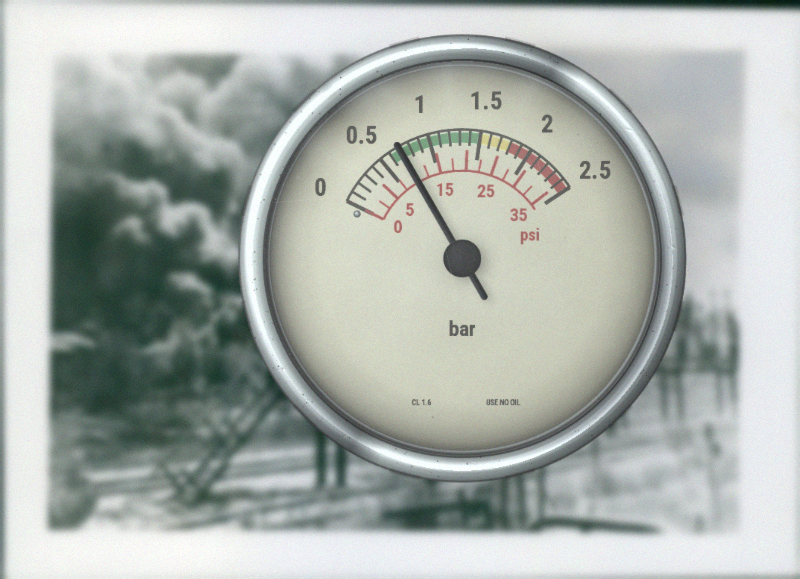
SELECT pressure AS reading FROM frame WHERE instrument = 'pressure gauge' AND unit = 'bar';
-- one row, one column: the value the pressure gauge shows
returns 0.7 bar
